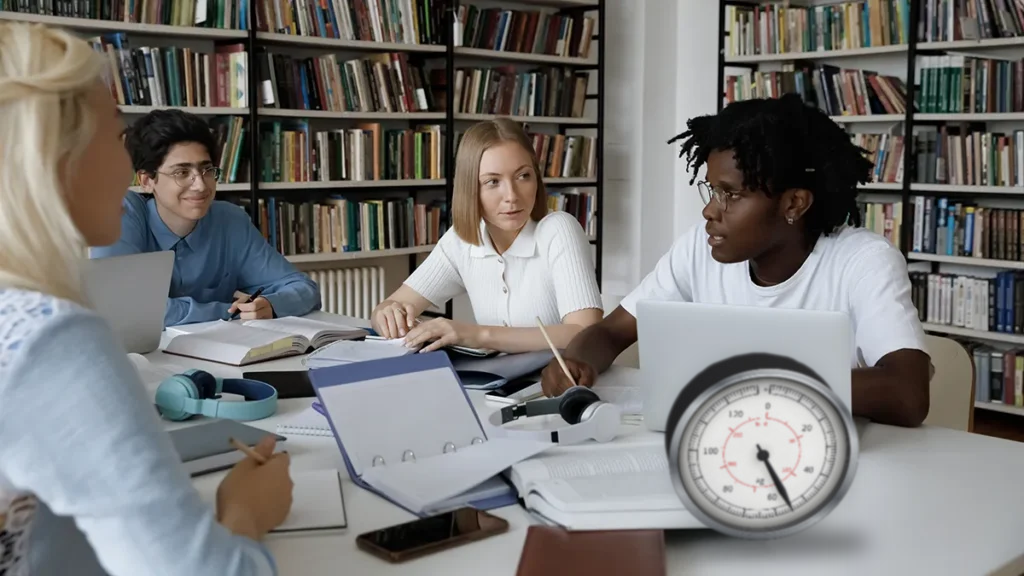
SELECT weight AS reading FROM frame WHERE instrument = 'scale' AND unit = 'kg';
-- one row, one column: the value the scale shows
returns 55 kg
